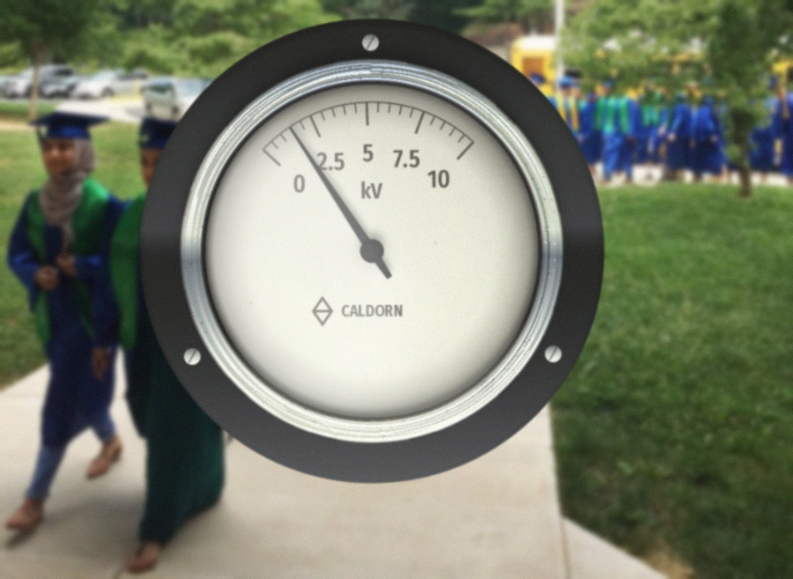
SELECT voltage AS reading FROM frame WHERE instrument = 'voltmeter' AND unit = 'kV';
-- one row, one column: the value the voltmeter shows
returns 1.5 kV
